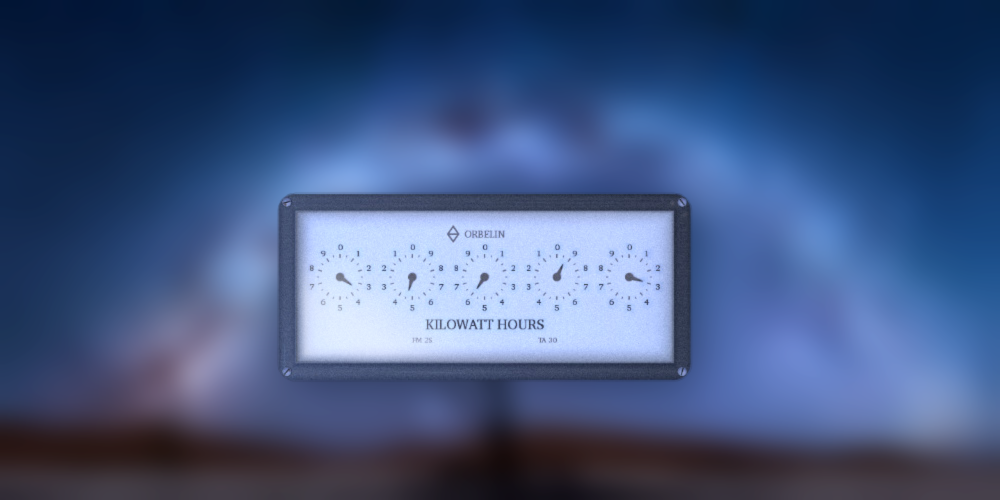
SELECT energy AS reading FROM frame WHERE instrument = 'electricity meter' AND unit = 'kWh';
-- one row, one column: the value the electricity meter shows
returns 34593 kWh
